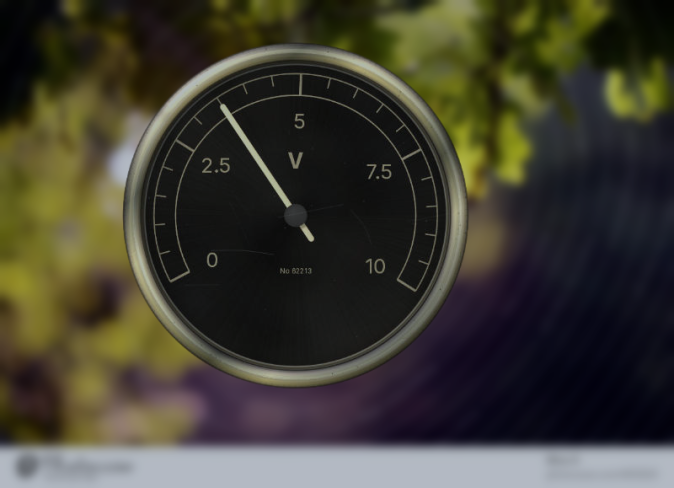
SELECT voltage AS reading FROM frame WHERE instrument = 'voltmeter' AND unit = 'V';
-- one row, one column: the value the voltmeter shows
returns 3.5 V
